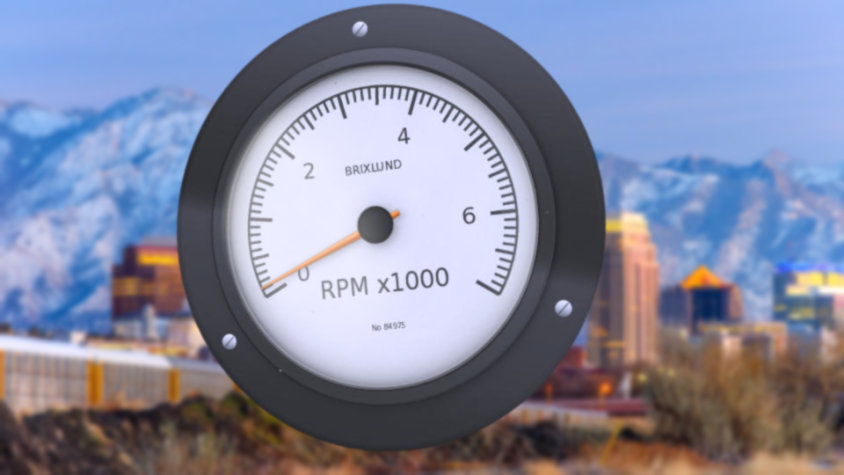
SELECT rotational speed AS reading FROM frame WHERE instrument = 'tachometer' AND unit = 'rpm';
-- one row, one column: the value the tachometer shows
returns 100 rpm
